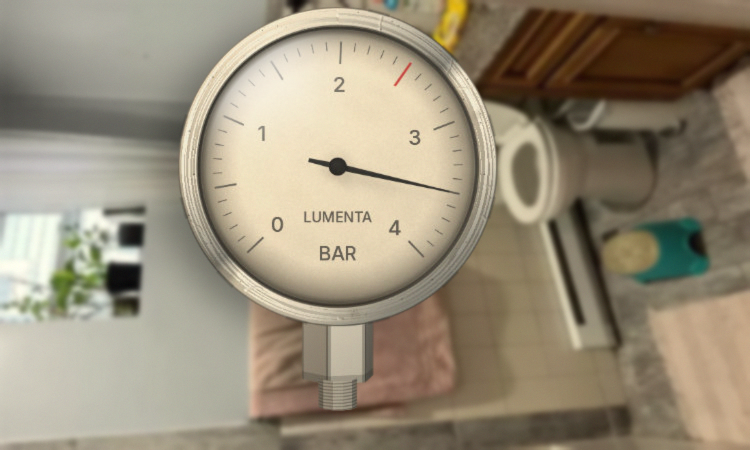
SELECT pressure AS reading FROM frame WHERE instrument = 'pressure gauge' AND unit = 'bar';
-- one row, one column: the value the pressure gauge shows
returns 3.5 bar
